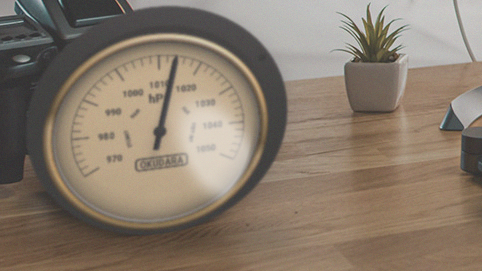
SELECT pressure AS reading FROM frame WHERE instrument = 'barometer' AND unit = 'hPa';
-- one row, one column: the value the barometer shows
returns 1014 hPa
